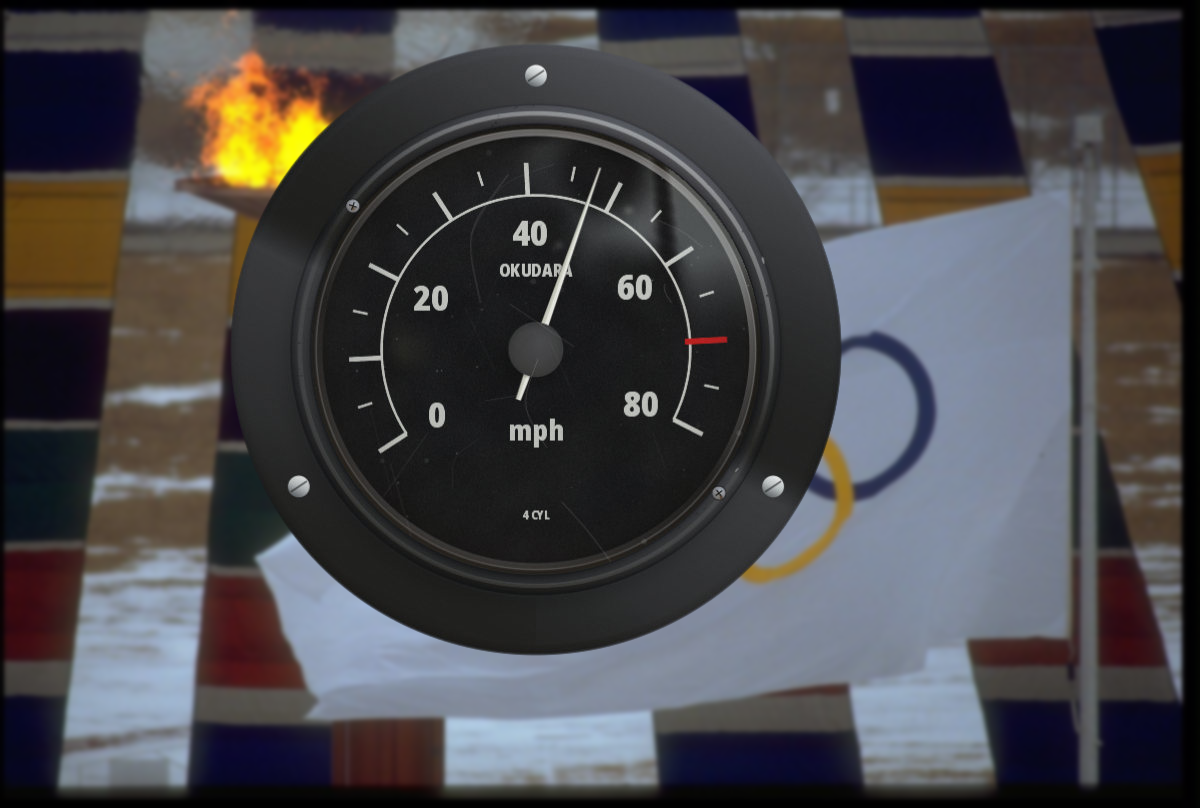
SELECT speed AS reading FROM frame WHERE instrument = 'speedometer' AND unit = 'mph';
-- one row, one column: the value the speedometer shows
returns 47.5 mph
